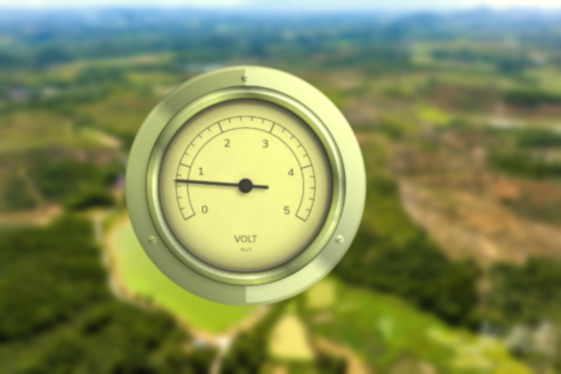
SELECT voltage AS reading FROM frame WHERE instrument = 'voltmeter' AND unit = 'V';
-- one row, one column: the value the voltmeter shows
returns 0.7 V
